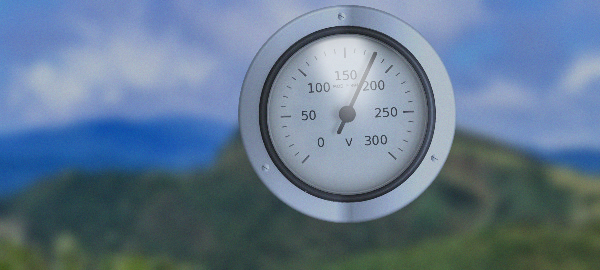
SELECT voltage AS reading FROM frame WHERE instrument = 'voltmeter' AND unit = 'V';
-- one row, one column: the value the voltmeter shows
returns 180 V
